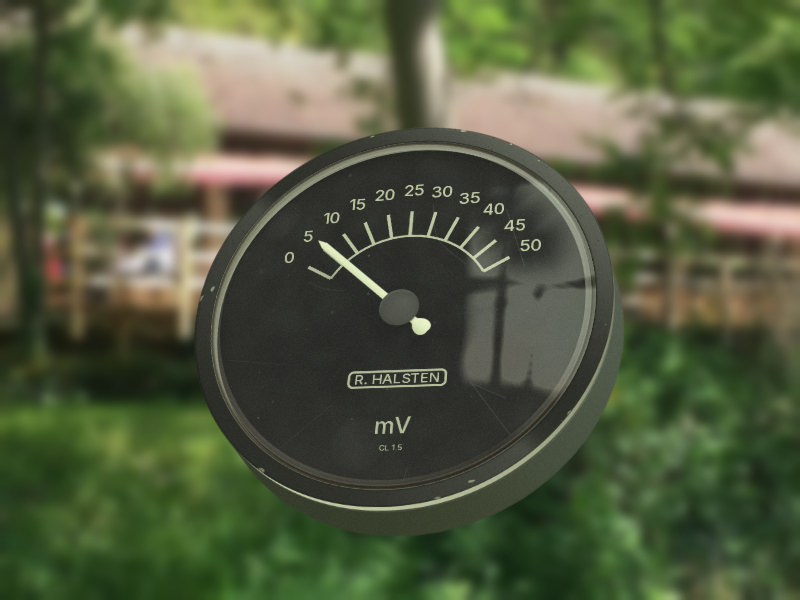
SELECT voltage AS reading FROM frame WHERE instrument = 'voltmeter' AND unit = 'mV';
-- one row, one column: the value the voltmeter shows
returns 5 mV
